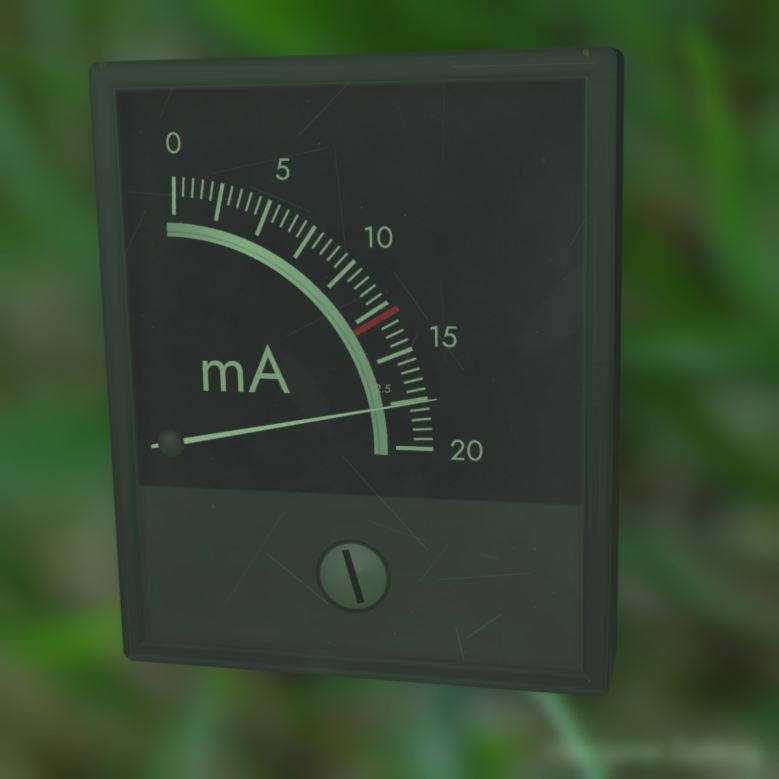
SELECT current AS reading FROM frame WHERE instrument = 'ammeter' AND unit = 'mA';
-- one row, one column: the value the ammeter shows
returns 17.5 mA
